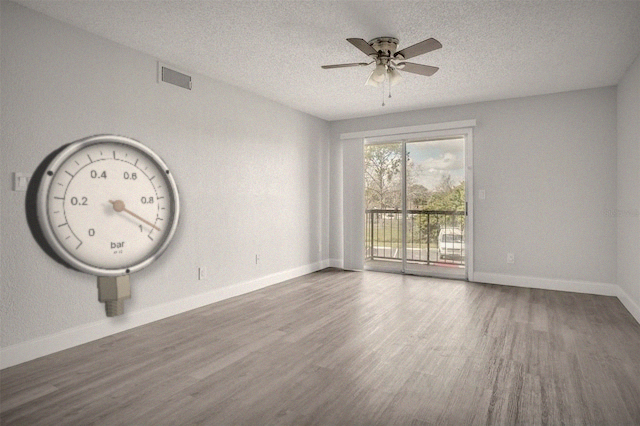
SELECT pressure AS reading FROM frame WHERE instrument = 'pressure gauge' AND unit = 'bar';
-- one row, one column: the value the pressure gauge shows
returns 0.95 bar
